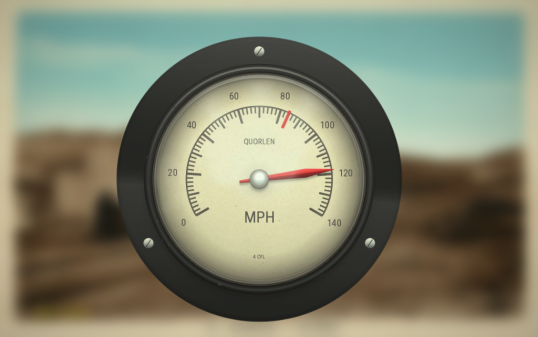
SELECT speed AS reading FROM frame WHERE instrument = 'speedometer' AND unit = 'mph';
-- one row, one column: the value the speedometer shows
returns 118 mph
